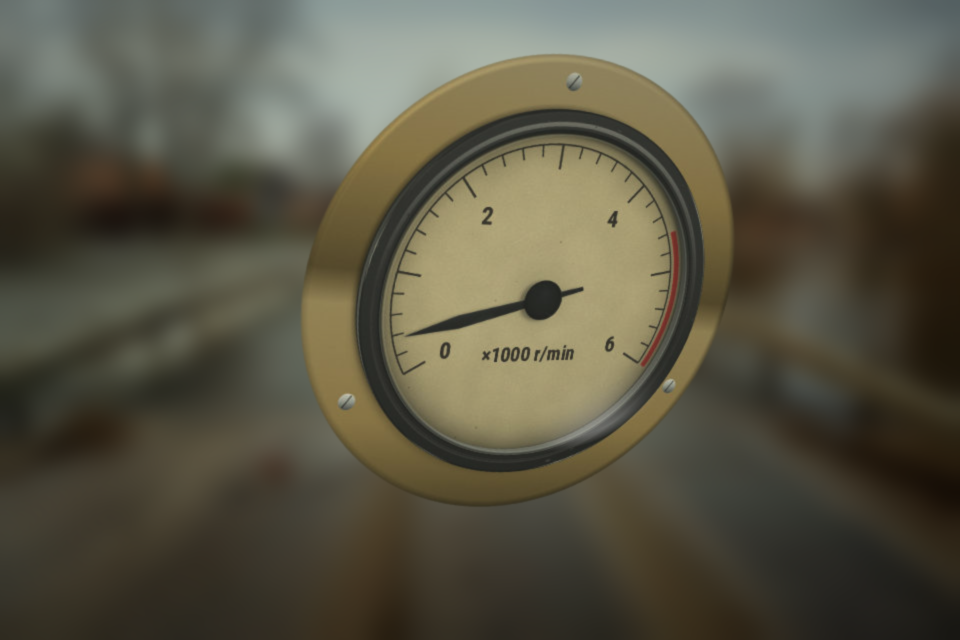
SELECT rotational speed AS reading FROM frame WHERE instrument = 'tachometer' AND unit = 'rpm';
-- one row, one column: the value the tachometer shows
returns 400 rpm
